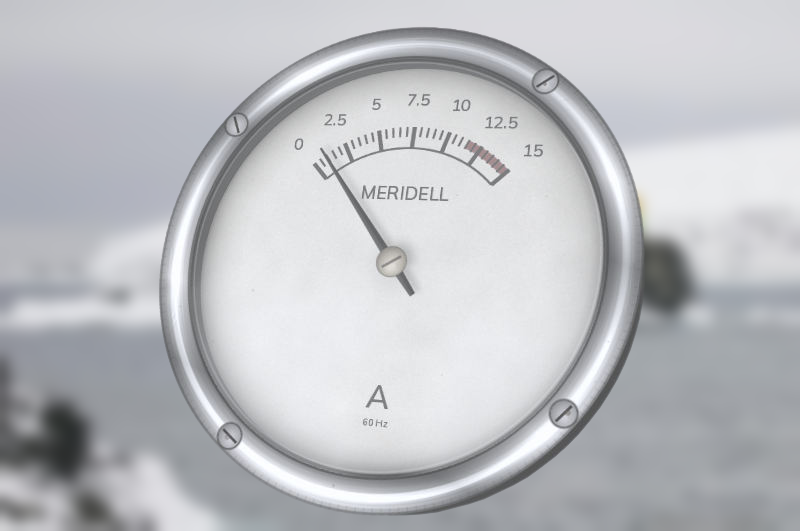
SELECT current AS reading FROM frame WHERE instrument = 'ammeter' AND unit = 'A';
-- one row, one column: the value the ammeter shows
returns 1 A
